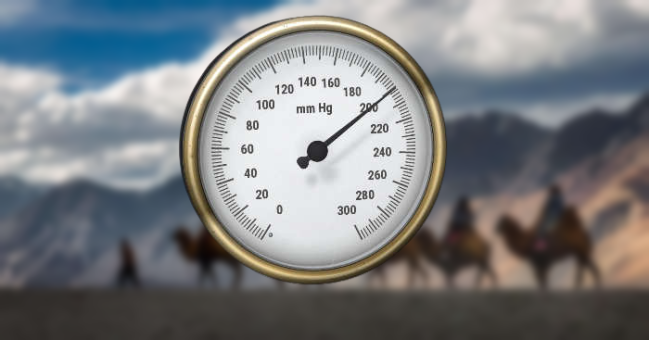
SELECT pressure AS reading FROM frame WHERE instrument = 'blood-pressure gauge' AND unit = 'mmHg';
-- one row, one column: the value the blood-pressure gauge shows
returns 200 mmHg
